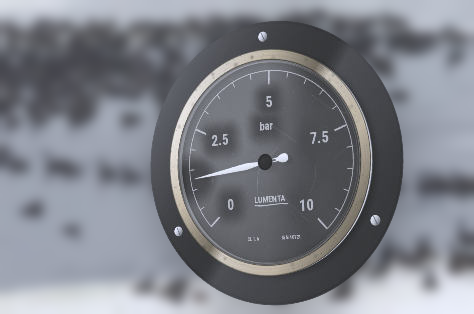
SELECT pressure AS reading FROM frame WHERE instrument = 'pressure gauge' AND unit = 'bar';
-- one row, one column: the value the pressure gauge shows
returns 1.25 bar
